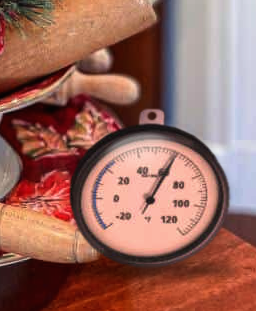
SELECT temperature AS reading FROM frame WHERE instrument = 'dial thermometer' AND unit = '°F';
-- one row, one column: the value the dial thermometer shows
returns 60 °F
